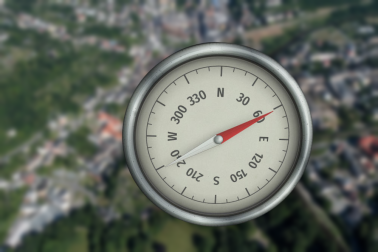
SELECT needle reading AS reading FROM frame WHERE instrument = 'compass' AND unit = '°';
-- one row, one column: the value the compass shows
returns 60 °
